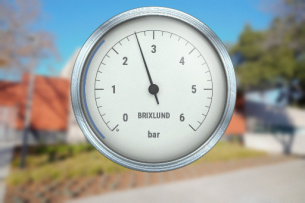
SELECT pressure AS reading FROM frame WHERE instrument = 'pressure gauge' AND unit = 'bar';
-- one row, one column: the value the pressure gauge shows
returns 2.6 bar
